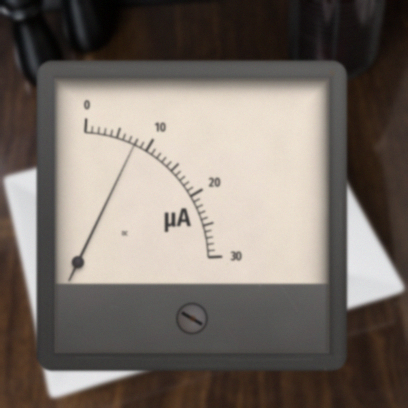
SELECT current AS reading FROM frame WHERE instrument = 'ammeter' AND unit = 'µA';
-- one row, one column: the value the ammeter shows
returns 8 µA
